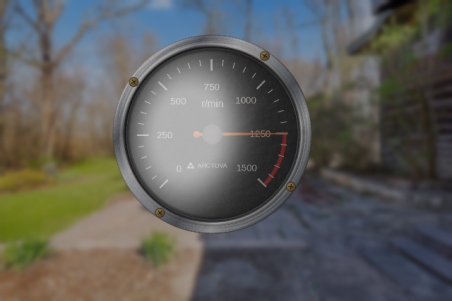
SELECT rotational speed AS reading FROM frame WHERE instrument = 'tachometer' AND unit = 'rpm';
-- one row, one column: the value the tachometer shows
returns 1250 rpm
